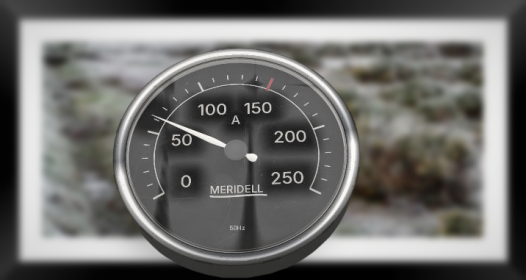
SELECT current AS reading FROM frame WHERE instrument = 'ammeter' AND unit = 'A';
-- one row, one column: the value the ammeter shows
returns 60 A
